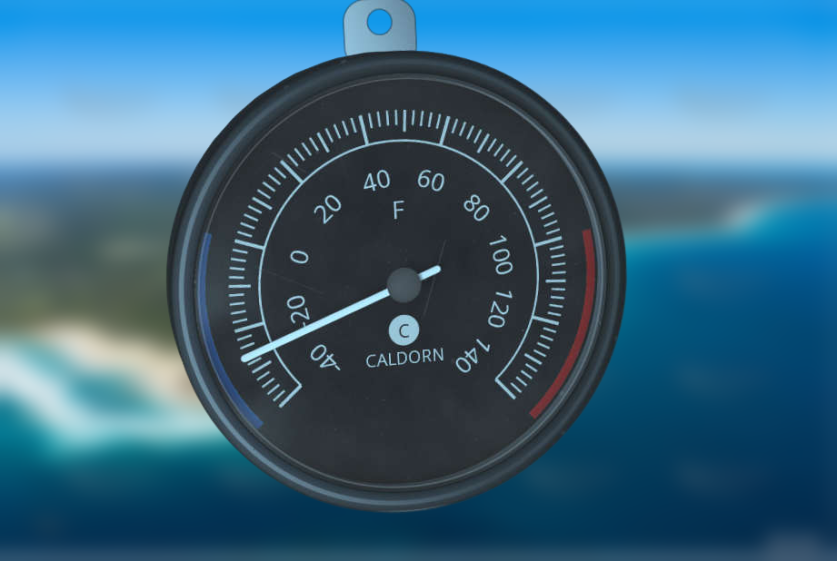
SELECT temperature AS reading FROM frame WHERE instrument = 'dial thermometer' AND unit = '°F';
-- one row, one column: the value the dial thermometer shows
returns -26 °F
